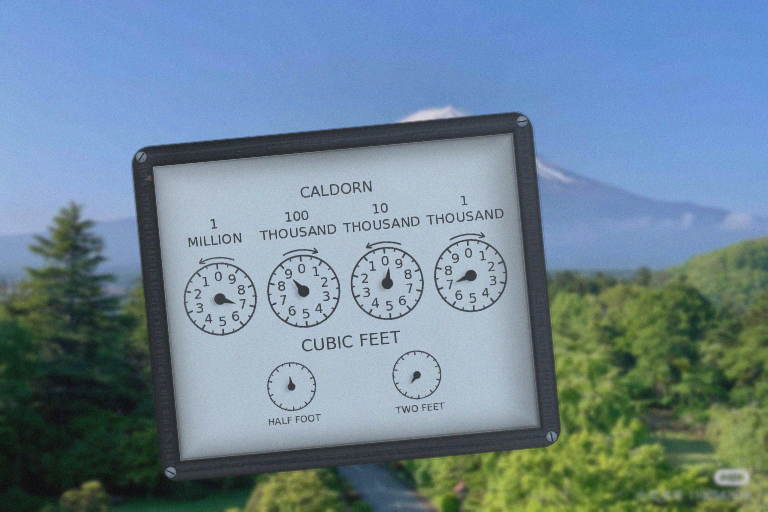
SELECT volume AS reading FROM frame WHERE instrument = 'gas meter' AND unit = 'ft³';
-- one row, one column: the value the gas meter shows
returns 689700 ft³
